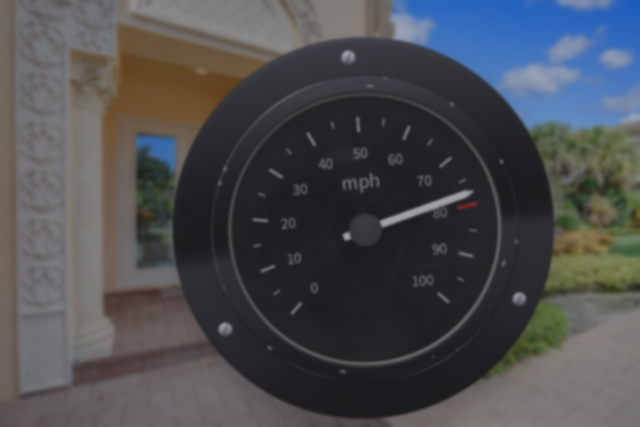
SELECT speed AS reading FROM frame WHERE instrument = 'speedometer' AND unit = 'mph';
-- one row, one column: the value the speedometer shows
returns 77.5 mph
